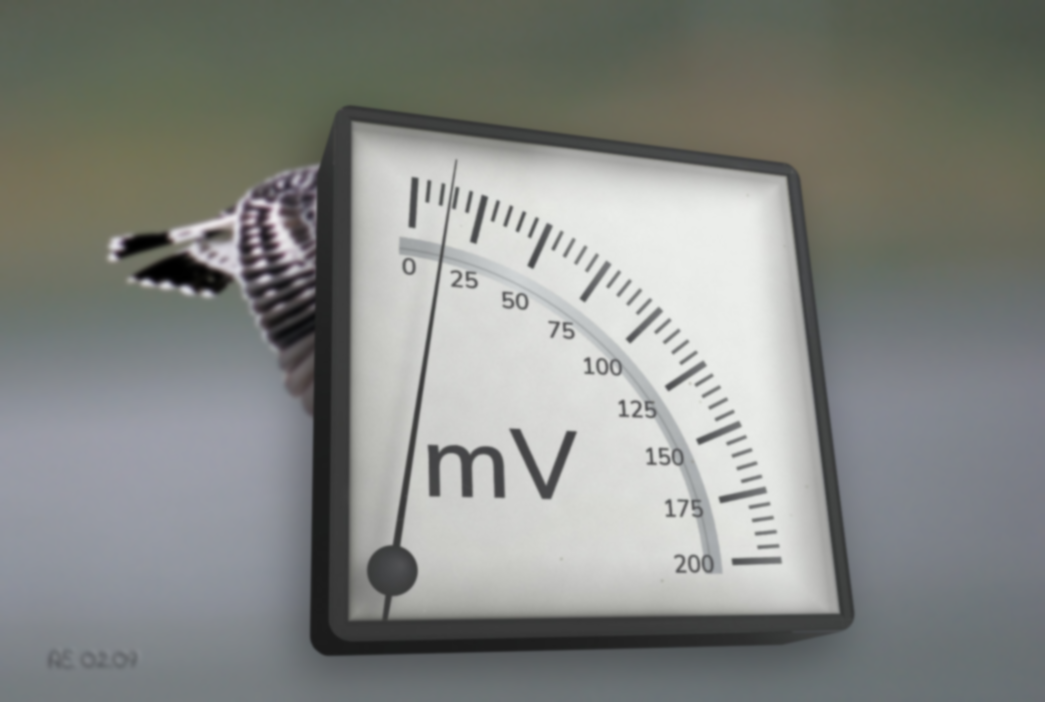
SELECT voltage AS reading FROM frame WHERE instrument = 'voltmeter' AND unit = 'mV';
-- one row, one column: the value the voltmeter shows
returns 12.5 mV
